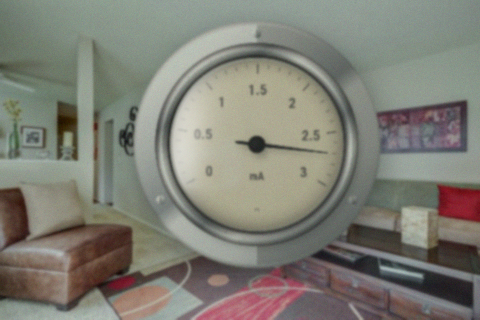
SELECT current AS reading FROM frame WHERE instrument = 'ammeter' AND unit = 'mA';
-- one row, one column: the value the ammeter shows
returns 2.7 mA
